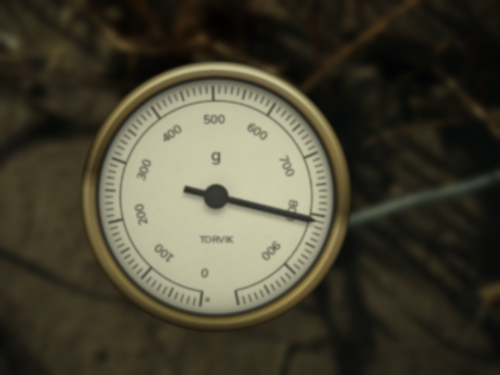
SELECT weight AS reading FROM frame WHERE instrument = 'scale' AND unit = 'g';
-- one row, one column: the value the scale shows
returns 810 g
